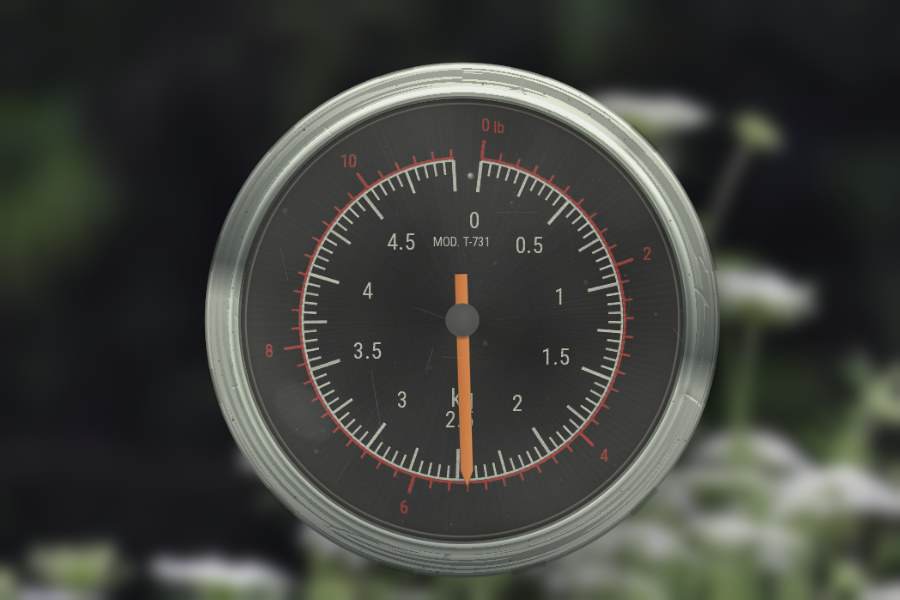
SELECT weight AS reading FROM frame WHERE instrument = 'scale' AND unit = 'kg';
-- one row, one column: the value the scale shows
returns 2.45 kg
